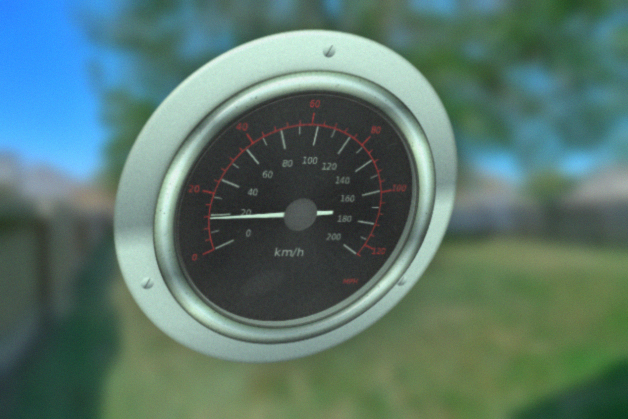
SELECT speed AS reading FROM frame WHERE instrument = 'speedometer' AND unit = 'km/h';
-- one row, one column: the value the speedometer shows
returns 20 km/h
